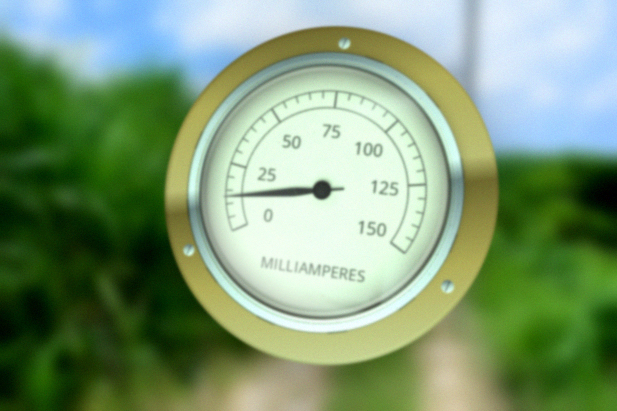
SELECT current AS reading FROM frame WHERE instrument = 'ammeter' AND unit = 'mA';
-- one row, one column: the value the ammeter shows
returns 12.5 mA
